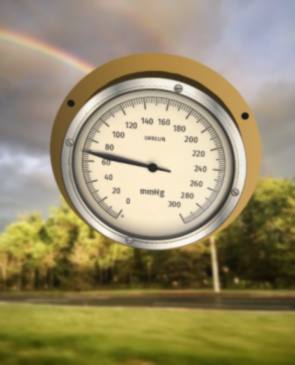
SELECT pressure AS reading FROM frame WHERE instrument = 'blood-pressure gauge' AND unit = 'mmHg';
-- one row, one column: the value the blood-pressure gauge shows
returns 70 mmHg
